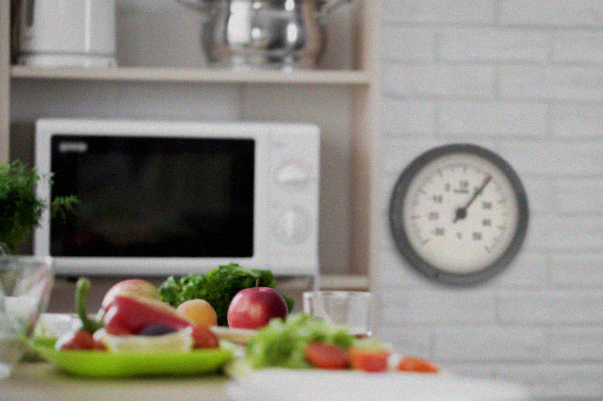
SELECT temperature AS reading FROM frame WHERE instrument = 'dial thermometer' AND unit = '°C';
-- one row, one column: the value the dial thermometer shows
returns 20 °C
